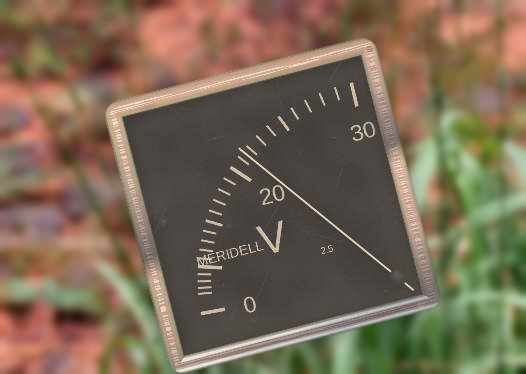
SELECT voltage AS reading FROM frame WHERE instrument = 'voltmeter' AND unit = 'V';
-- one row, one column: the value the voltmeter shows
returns 21.5 V
